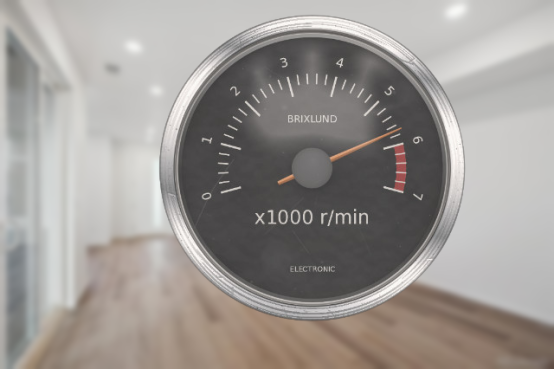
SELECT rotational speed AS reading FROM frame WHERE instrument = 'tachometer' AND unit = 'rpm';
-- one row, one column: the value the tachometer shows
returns 5700 rpm
